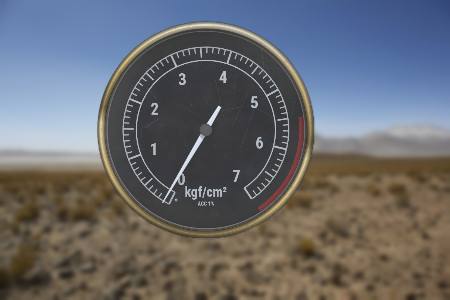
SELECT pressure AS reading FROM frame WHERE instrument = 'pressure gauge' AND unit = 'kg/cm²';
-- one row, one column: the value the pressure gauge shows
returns 0.1 kg/cm²
